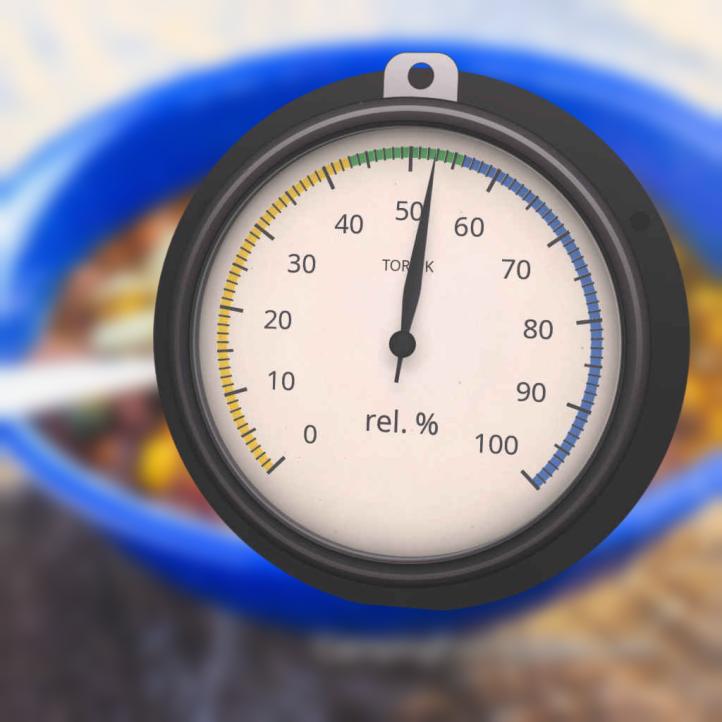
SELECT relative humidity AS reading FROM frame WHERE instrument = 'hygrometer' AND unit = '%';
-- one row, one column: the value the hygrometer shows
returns 53 %
